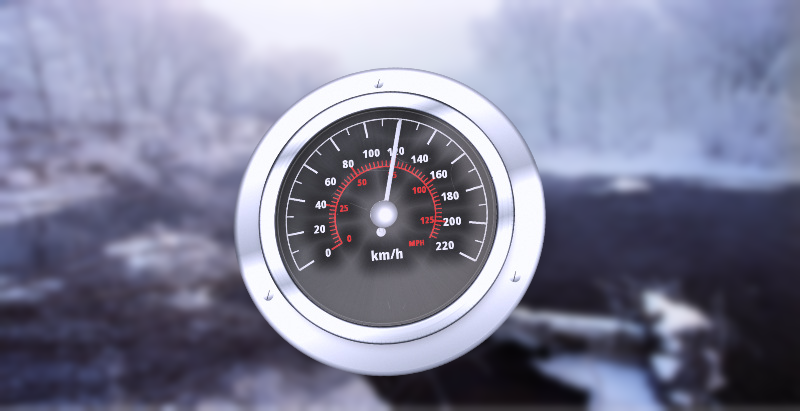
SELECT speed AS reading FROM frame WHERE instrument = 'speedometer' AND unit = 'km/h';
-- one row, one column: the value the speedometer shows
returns 120 km/h
